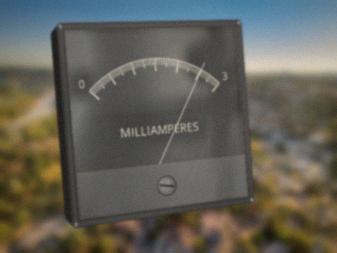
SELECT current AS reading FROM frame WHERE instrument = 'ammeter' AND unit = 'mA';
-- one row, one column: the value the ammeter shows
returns 2.5 mA
